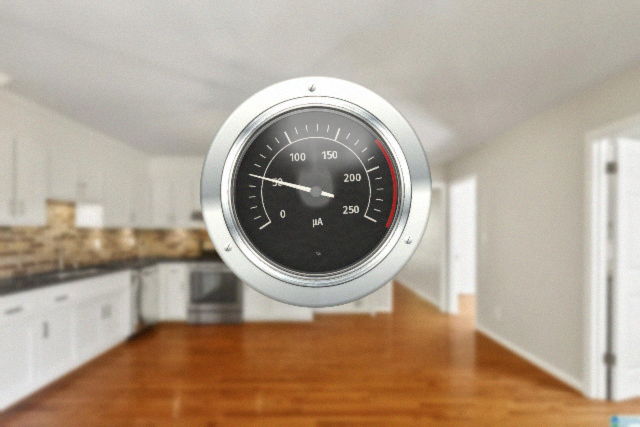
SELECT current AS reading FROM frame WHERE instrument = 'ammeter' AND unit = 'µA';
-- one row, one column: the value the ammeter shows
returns 50 µA
